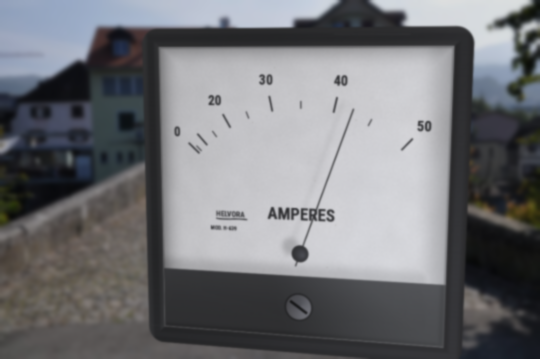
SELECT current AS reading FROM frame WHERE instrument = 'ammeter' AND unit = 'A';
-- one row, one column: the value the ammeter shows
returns 42.5 A
